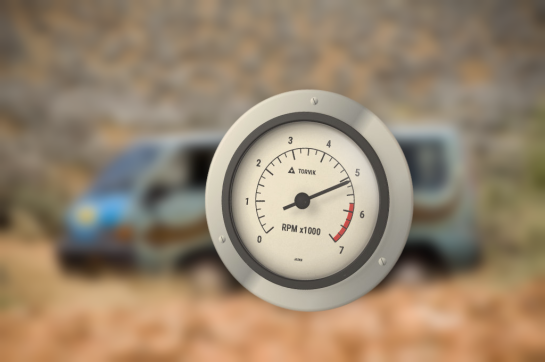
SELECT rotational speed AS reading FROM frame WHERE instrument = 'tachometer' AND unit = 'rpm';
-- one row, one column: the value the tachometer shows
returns 5125 rpm
